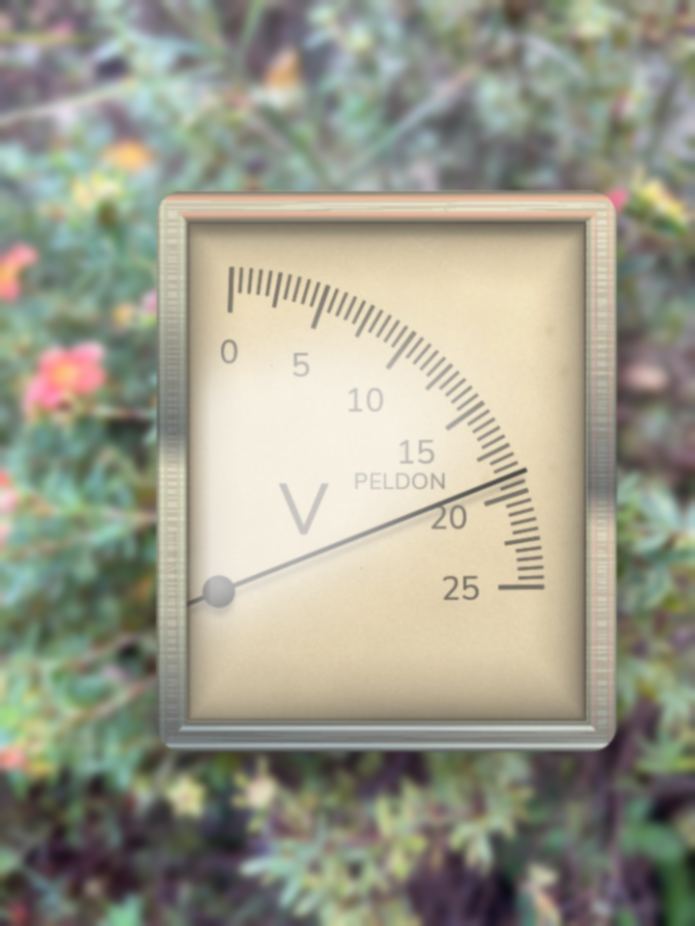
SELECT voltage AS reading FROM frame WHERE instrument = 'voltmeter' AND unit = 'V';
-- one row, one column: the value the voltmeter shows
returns 19 V
